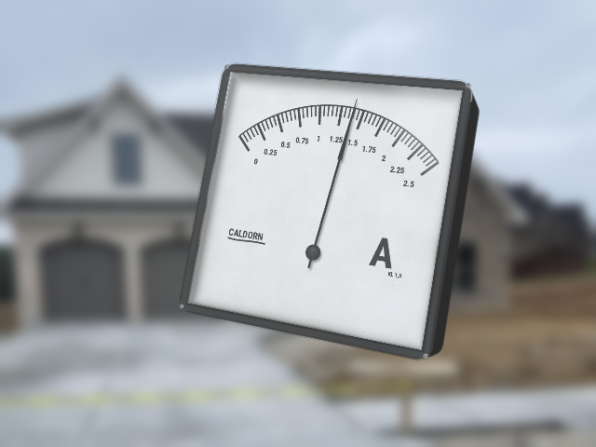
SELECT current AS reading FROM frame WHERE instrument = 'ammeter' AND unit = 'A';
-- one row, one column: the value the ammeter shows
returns 1.4 A
